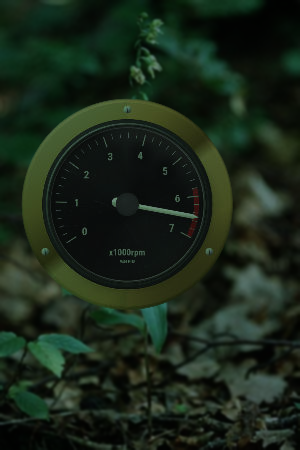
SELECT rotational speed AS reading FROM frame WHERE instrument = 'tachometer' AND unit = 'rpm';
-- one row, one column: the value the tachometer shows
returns 6500 rpm
